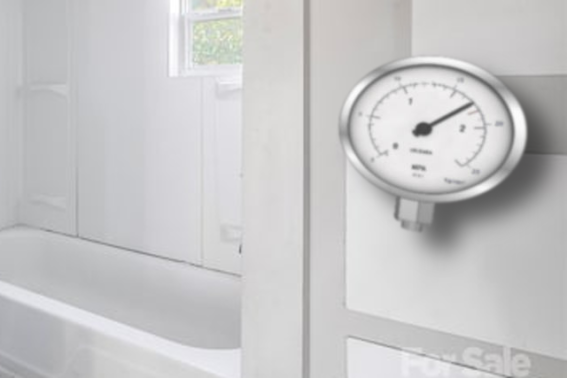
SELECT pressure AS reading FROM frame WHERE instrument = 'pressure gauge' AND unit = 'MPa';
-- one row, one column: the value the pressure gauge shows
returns 1.7 MPa
